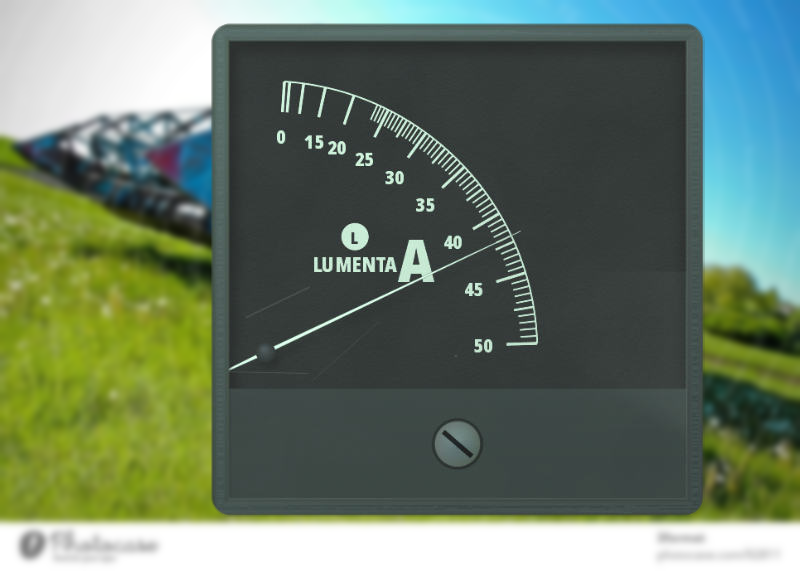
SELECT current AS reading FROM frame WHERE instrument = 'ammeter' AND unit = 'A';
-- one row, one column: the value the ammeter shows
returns 42 A
